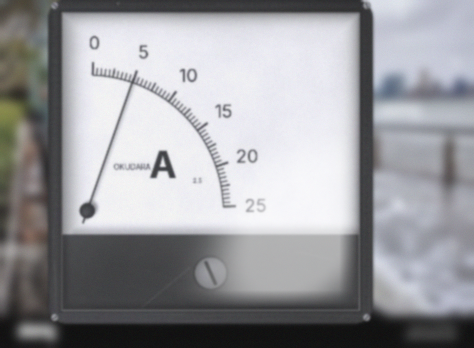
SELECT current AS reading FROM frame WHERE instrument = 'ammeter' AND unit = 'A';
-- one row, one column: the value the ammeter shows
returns 5 A
